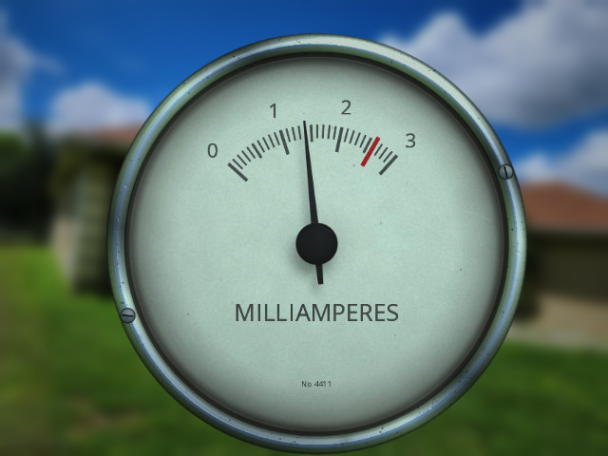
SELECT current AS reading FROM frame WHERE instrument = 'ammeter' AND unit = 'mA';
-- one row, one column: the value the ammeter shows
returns 1.4 mA
